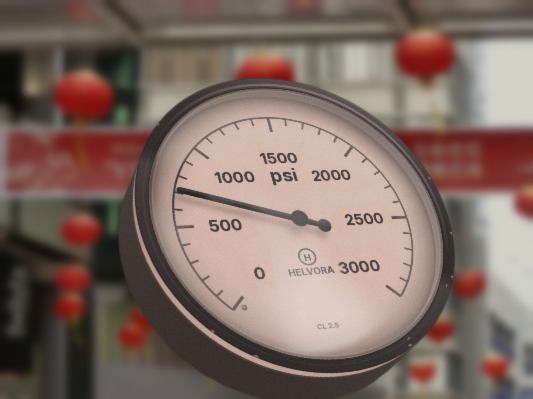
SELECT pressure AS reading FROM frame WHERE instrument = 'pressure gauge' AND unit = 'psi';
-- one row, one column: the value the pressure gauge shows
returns 700 psi
